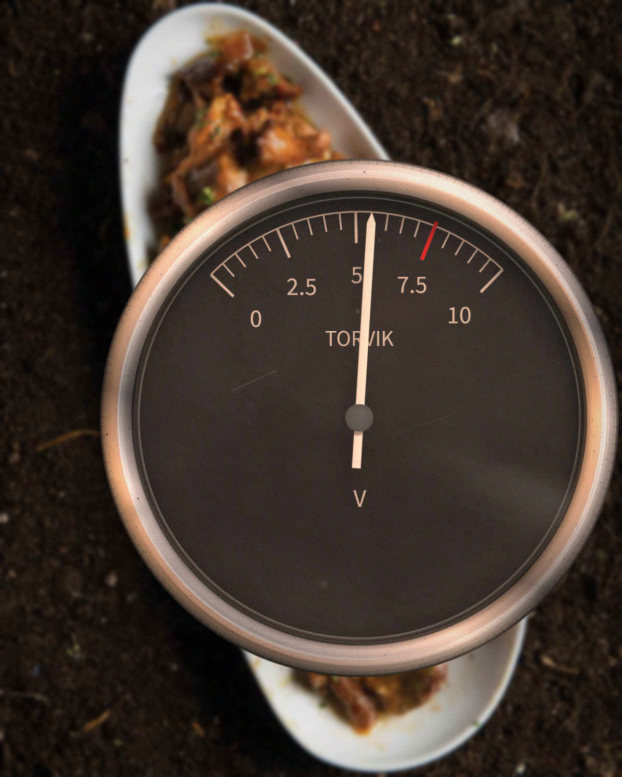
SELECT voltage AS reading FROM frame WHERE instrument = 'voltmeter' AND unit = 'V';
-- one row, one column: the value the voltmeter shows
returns 5.5 V
